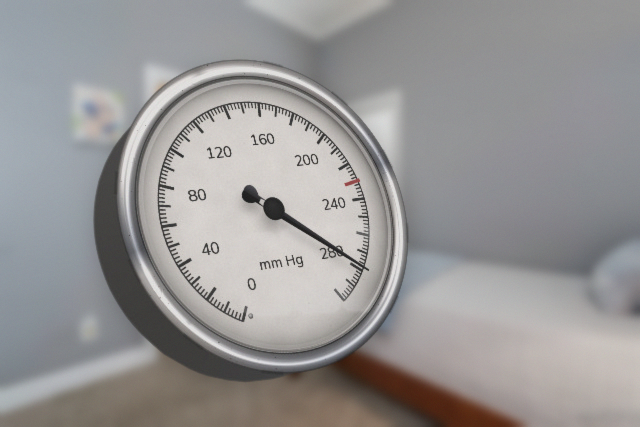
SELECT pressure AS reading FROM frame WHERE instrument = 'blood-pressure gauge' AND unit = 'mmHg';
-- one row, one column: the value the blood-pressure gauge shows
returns 280 mmHg
